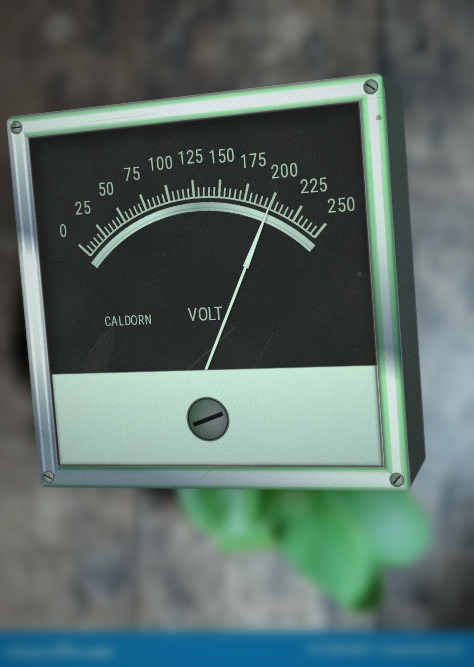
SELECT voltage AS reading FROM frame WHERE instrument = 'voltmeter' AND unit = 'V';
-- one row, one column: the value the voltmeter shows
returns 200 V
